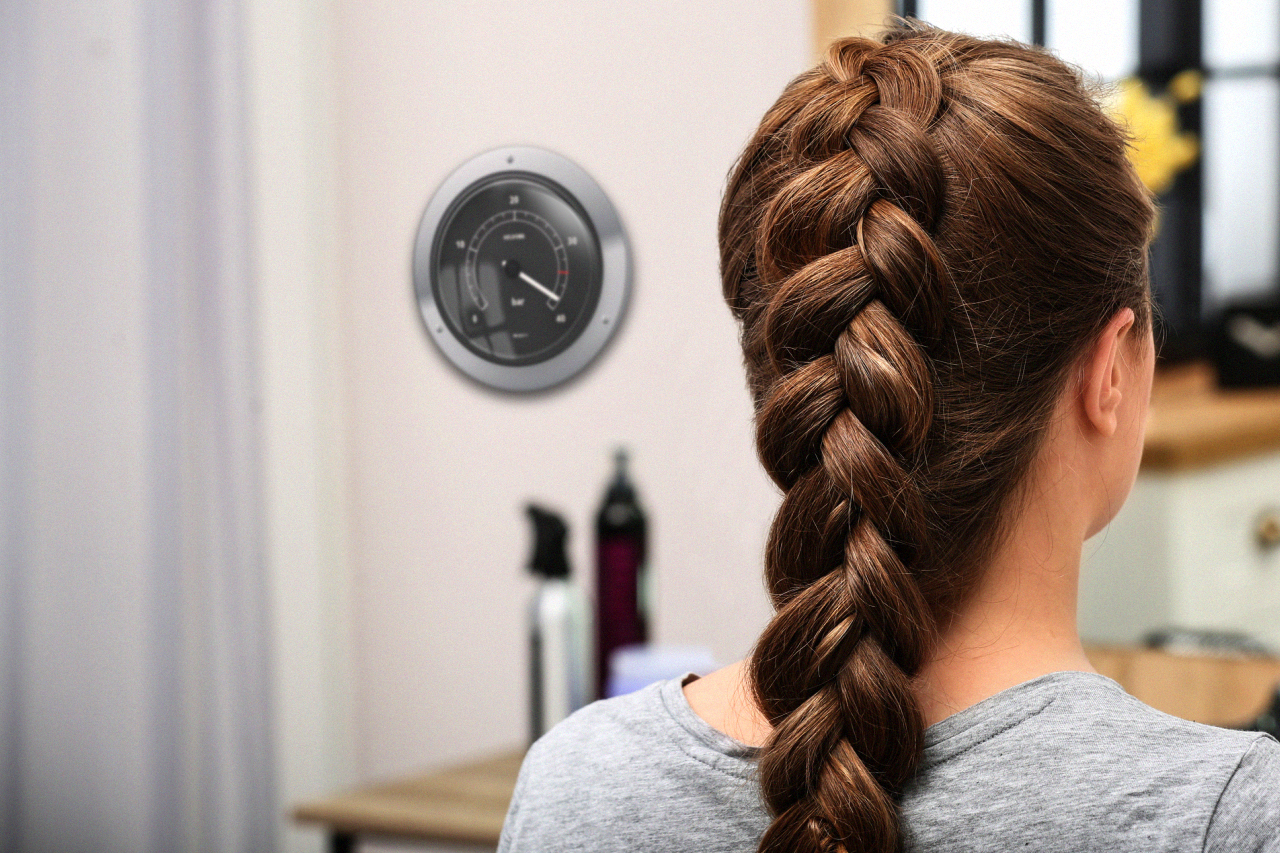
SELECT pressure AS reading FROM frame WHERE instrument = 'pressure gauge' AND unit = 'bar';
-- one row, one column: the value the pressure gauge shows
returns 38 bar
